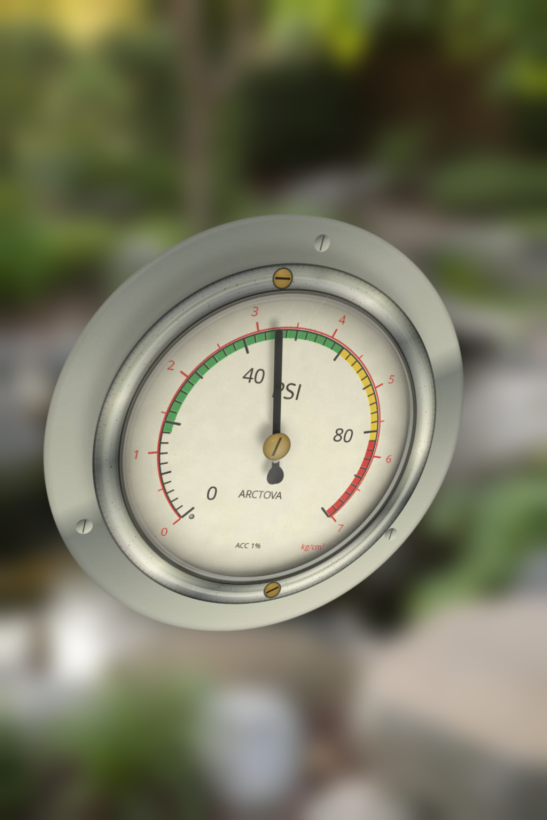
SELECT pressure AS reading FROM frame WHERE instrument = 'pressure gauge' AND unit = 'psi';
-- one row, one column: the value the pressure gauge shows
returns 46 psi
